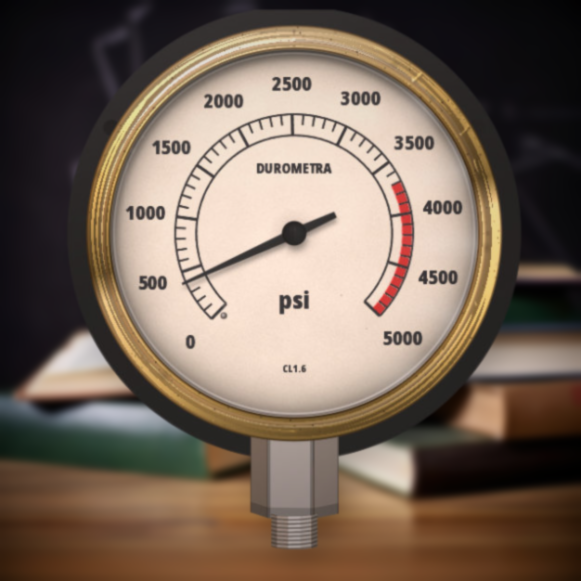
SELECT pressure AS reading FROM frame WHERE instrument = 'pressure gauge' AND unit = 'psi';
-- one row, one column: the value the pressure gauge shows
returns 400 psi
